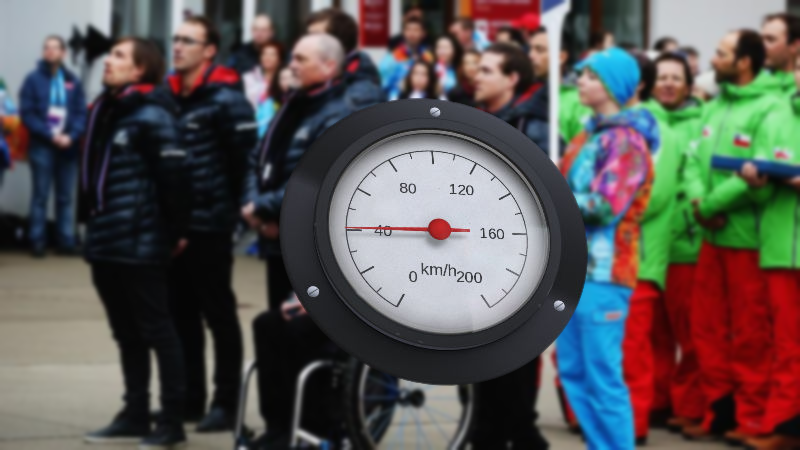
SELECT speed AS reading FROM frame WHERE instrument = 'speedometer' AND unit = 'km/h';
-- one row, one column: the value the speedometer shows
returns 40 km/h
